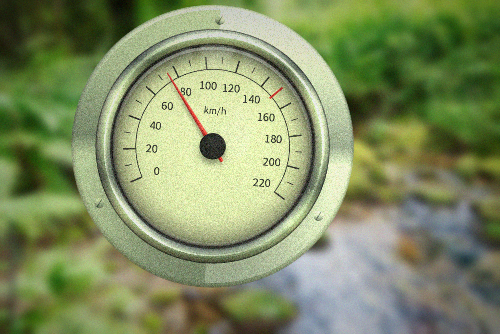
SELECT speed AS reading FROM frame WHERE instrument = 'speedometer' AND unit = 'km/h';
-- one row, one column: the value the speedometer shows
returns 75 km/h
